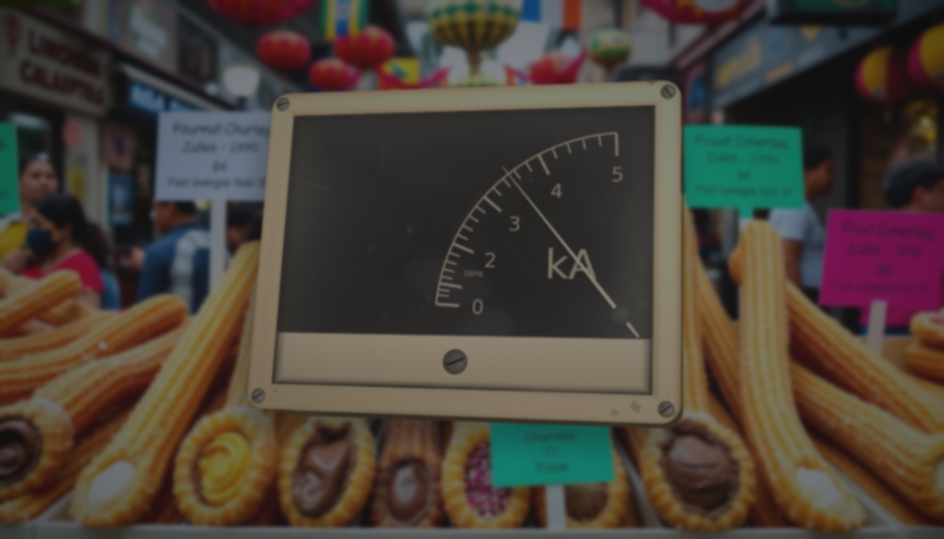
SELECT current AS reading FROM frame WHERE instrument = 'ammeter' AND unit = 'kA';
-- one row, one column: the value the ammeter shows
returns 3.5 kA
